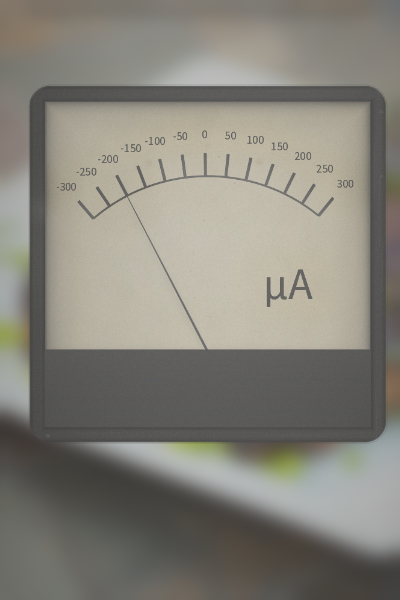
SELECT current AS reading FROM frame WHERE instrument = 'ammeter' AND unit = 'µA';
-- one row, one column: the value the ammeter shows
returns -200 µA
